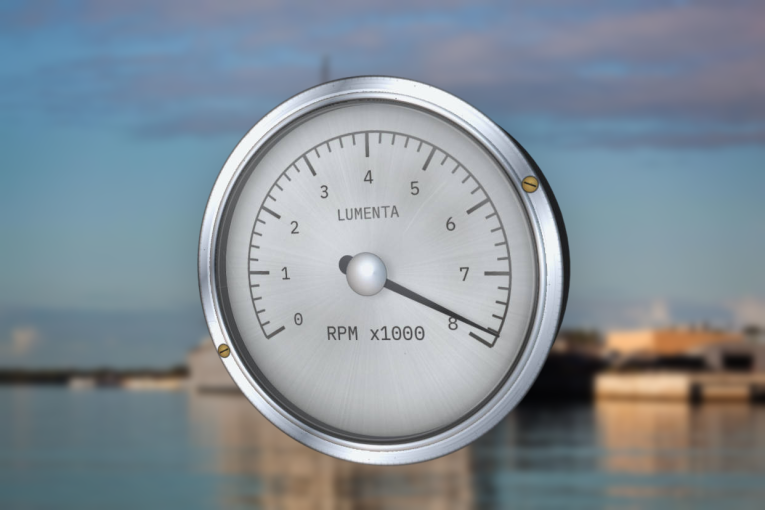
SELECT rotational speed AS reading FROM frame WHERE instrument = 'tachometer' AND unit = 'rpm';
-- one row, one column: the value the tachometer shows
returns 7800 rpm
